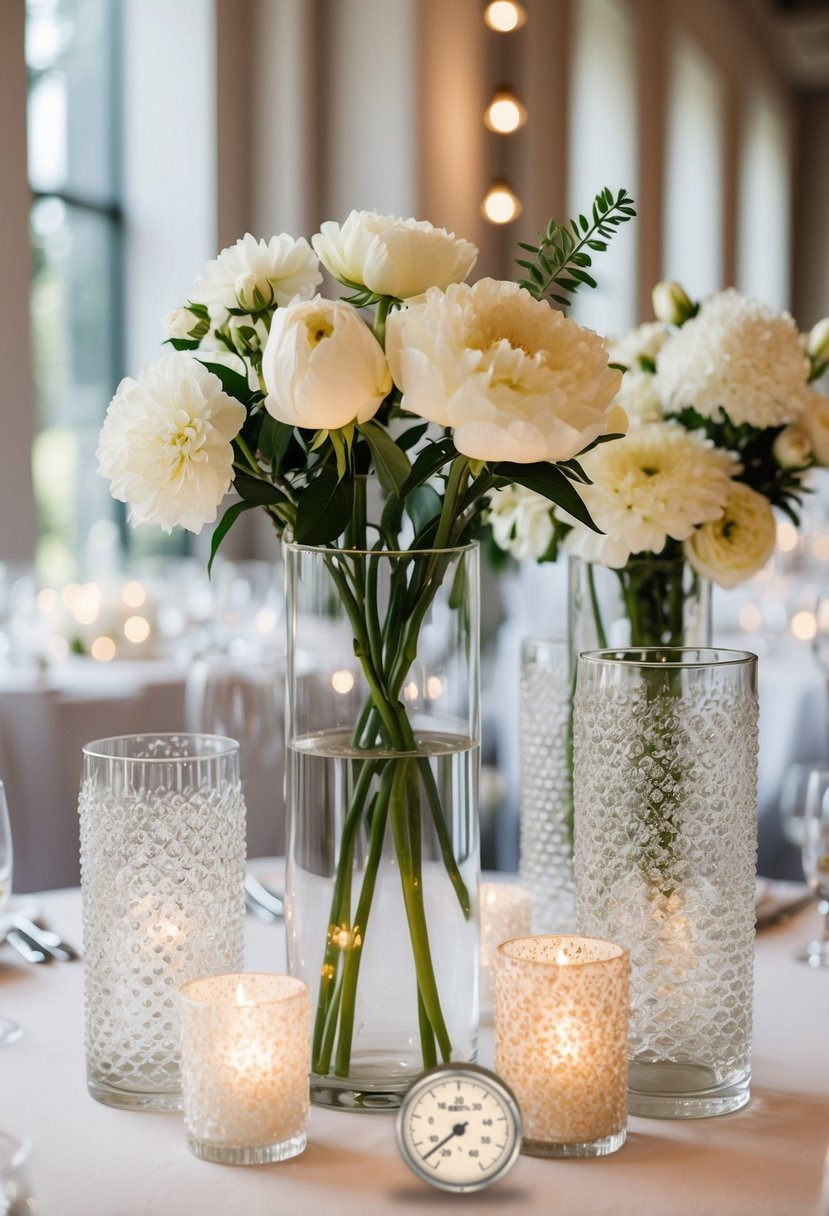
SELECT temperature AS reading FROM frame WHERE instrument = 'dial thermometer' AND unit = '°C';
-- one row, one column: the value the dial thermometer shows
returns -15 °C
